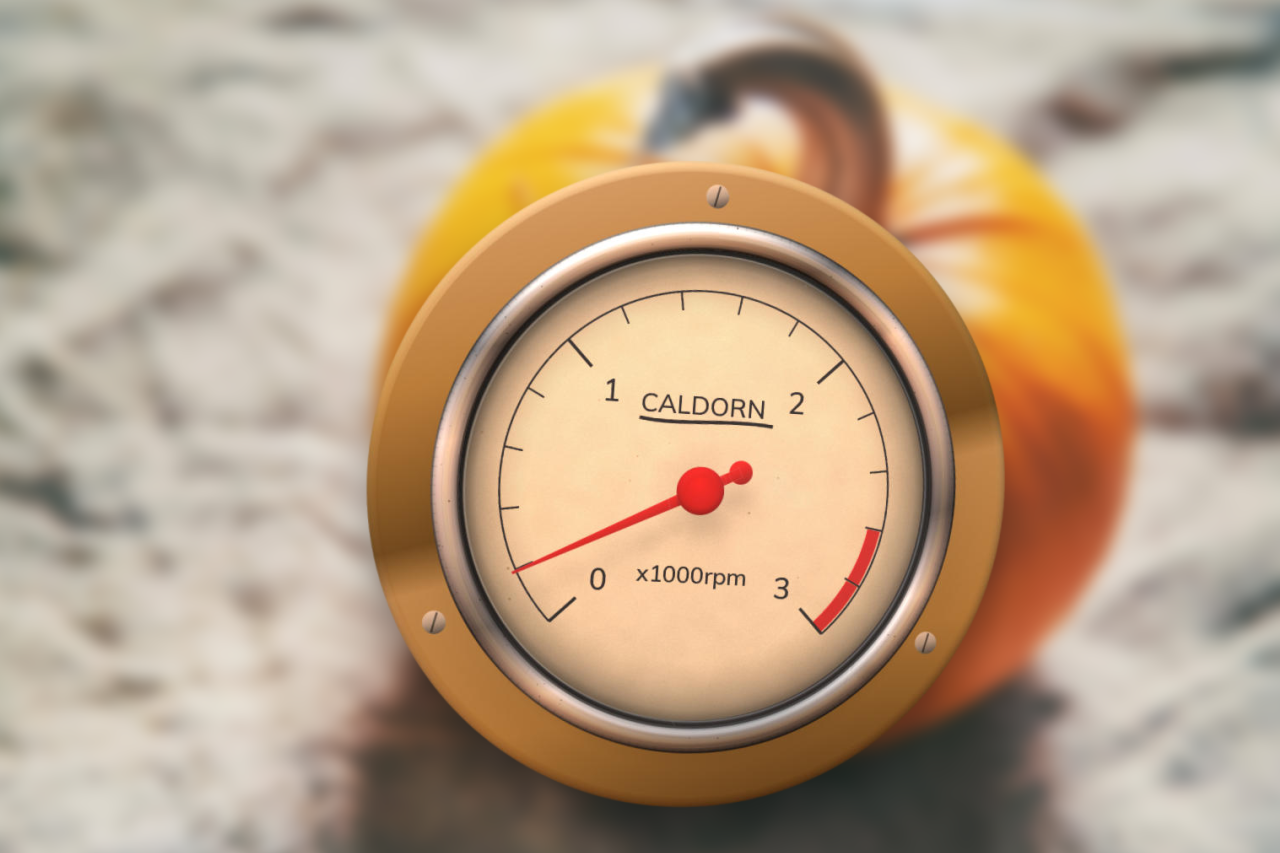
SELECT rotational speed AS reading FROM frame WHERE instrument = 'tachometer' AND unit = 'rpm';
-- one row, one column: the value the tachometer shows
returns 200 rpm
